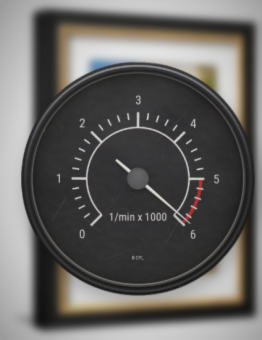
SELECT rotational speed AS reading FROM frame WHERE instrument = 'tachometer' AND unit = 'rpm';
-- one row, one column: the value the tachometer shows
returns 5900 rpm
